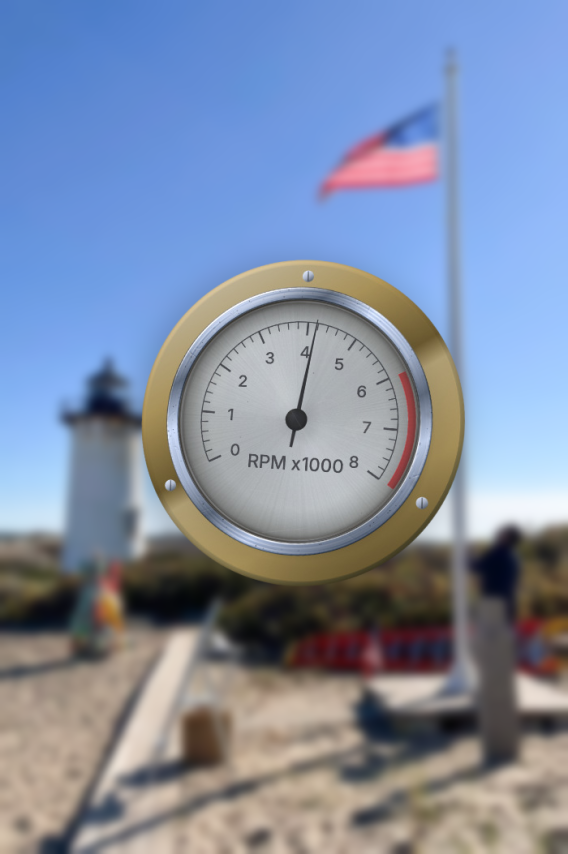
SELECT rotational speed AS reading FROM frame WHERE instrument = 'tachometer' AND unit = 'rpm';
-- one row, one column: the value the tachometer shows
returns 4200 rpm
